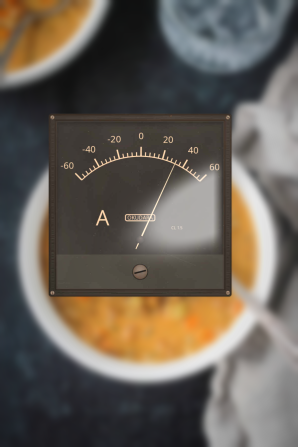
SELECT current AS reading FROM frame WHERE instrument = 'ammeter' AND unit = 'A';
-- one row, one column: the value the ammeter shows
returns 32 A
